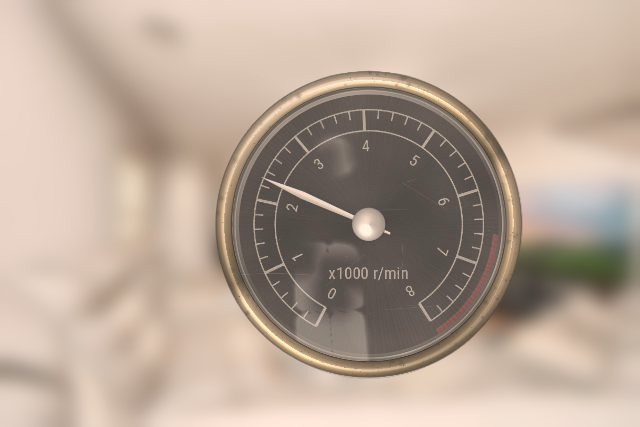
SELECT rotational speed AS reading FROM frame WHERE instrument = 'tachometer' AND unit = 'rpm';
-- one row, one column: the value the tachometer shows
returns 2300 rpm
